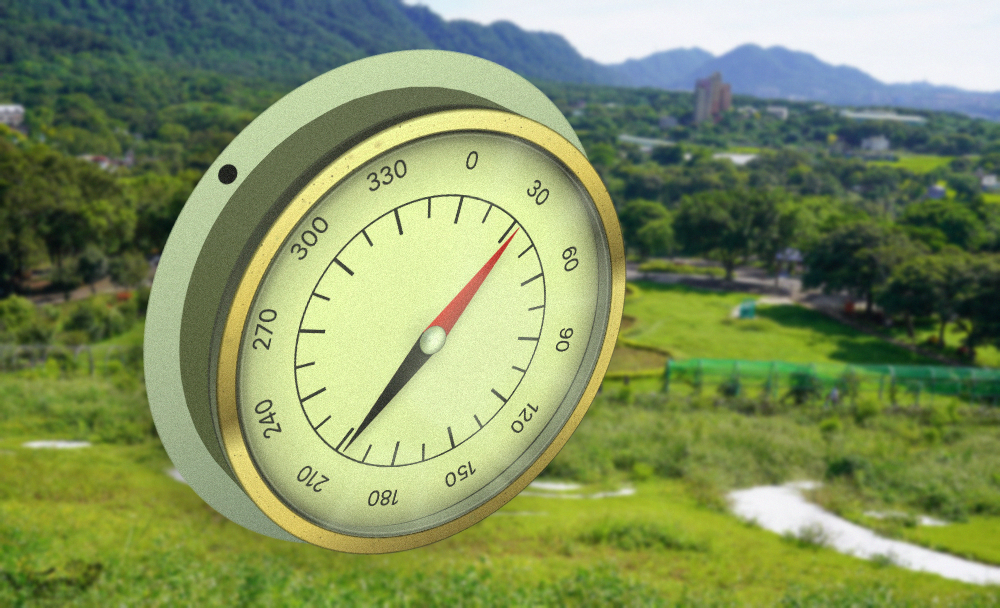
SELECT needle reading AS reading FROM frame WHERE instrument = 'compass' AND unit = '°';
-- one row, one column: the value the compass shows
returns 30 °
